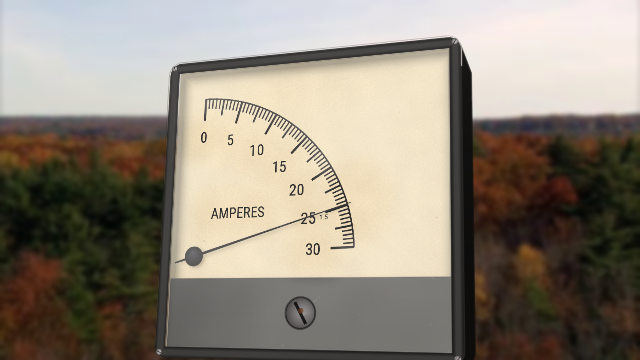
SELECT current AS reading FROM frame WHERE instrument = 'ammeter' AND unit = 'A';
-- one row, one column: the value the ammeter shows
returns 25 A
